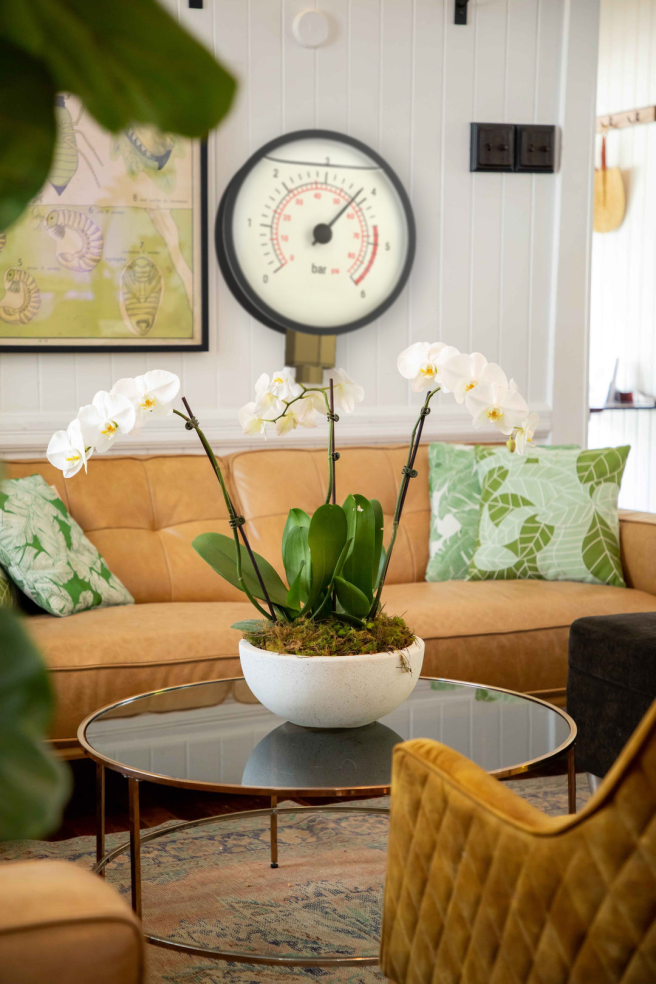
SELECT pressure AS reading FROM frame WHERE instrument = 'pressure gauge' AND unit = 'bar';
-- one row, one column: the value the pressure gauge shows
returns 3.8 bar
